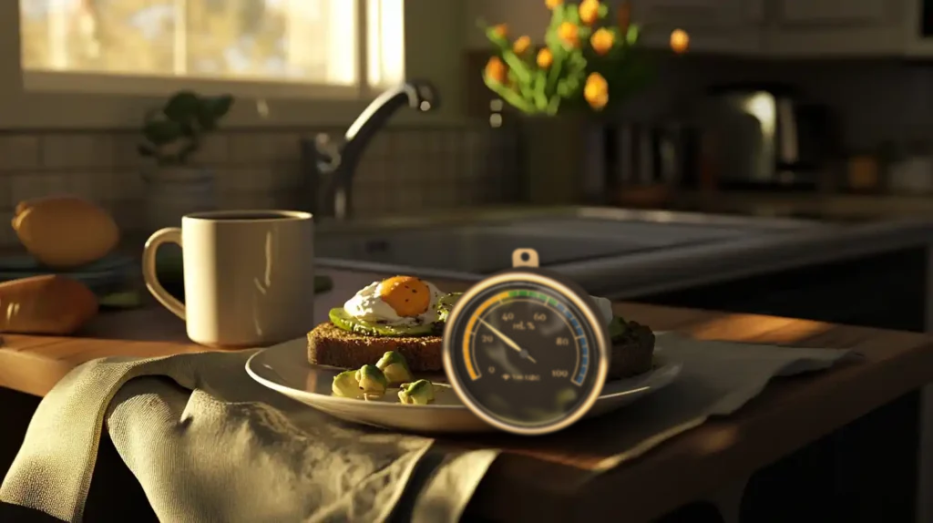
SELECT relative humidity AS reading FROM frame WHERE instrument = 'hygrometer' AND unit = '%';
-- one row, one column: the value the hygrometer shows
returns 28 %
